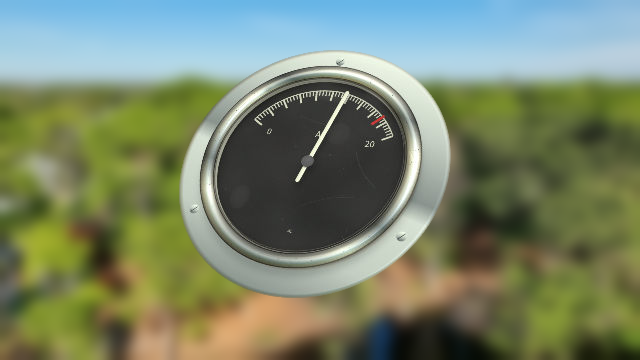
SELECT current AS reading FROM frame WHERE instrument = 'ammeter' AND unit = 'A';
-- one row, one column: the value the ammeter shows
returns 12 A
